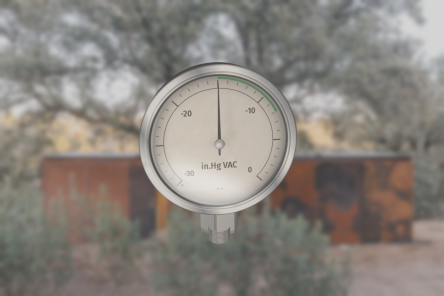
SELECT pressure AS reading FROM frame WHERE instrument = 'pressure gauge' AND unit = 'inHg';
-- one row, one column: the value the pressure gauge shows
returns -15 inHg
